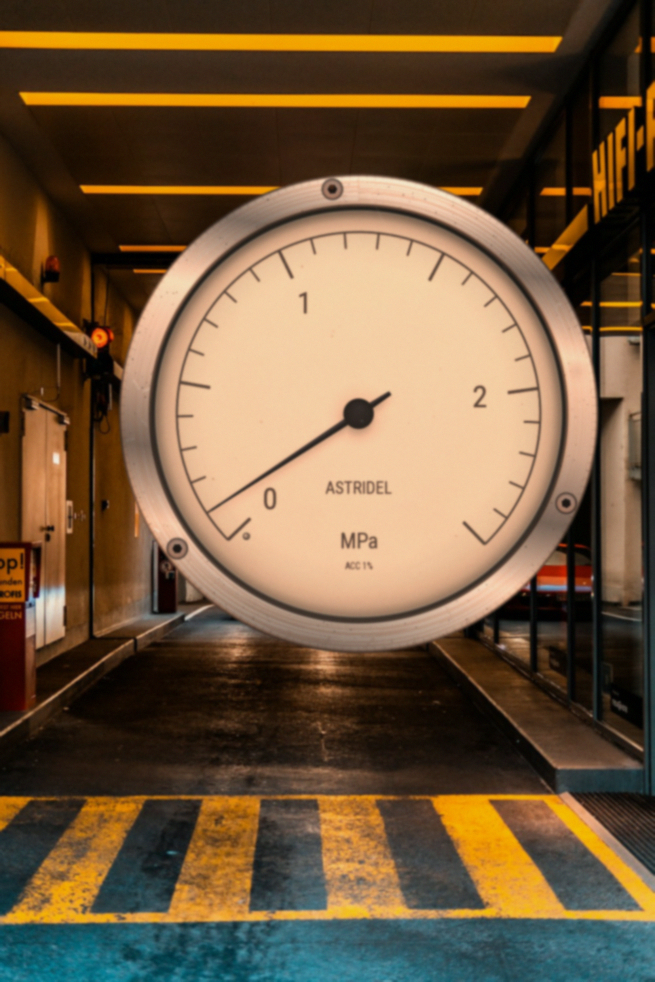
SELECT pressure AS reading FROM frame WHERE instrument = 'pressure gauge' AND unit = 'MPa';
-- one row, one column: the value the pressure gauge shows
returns 0.1 MPa
